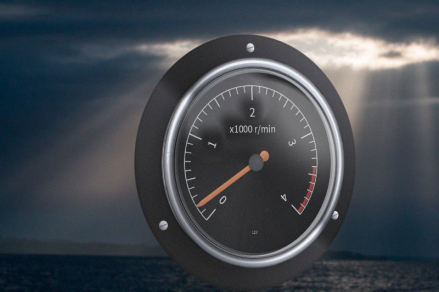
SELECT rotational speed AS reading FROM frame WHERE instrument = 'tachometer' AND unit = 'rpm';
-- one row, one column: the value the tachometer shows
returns 200 rpm
